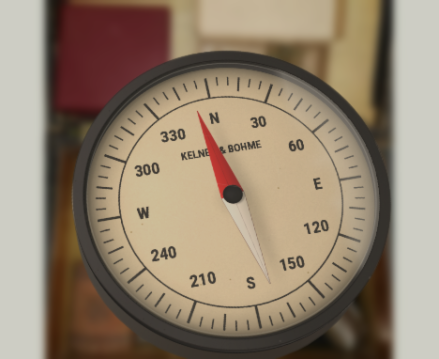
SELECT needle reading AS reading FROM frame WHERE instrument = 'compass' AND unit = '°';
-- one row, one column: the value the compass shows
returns 350 °
